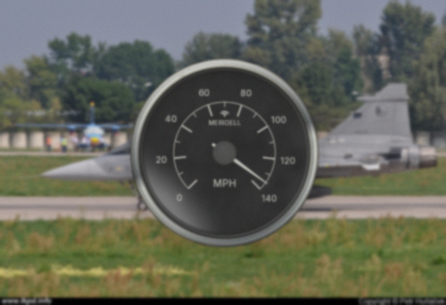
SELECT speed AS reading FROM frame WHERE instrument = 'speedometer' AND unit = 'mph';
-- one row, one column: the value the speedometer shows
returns 135 mph
